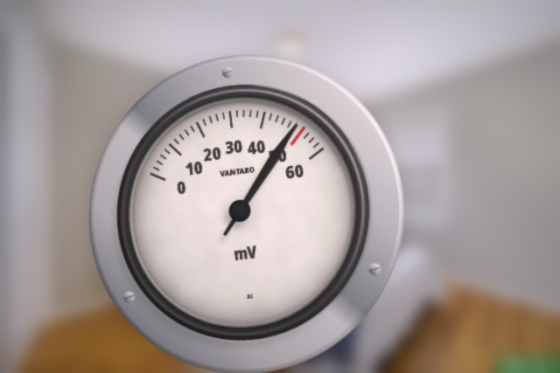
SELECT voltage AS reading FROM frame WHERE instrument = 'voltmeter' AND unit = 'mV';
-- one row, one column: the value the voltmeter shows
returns 50 mV
